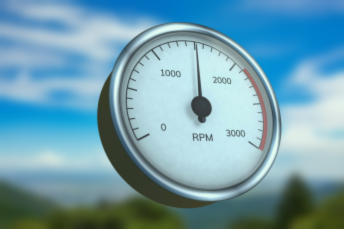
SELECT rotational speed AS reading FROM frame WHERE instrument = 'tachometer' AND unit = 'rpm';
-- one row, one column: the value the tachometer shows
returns 1500 rpm
